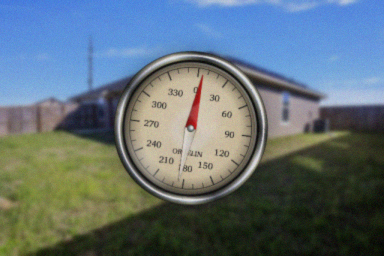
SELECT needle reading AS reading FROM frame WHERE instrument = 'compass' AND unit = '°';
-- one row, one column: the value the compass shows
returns 5 °
